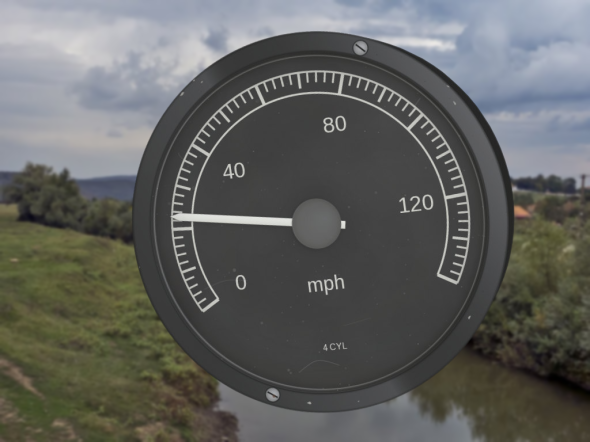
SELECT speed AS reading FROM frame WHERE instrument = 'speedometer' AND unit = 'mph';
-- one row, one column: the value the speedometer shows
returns 23 mph
